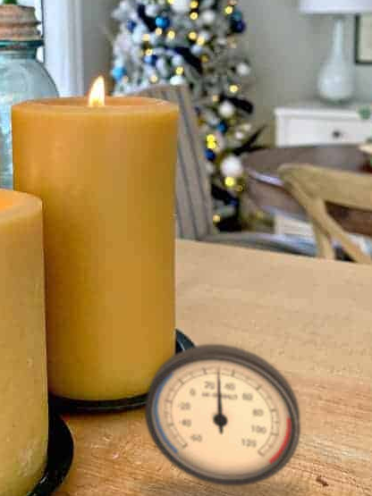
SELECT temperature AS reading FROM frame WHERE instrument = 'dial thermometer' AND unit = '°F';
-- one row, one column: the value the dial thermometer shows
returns 30 °F
